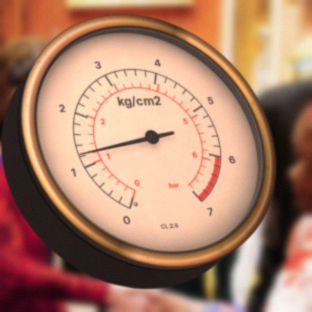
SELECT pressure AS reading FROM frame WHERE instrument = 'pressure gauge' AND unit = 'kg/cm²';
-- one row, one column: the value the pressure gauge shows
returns 1.2 kg/cm²
